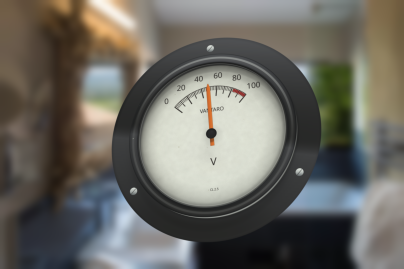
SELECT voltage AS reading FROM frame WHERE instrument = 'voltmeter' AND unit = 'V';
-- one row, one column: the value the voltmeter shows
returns 50 V
